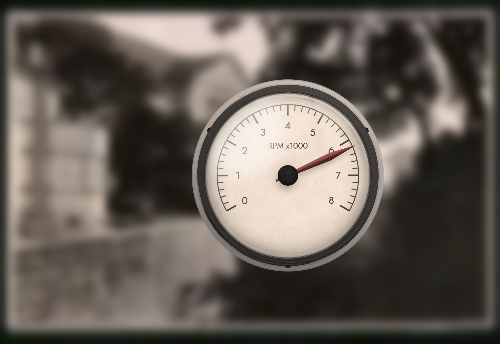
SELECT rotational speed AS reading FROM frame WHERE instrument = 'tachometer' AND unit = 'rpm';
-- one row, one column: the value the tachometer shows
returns 6200 rpm
